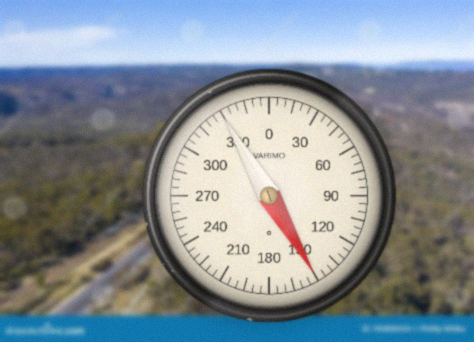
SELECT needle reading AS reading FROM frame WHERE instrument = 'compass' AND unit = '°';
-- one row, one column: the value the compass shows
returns 150 °
